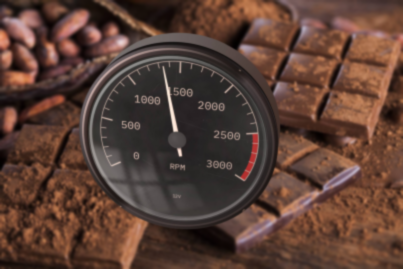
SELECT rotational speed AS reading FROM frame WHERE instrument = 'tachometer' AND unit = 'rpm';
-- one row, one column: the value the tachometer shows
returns 1350 rpm
